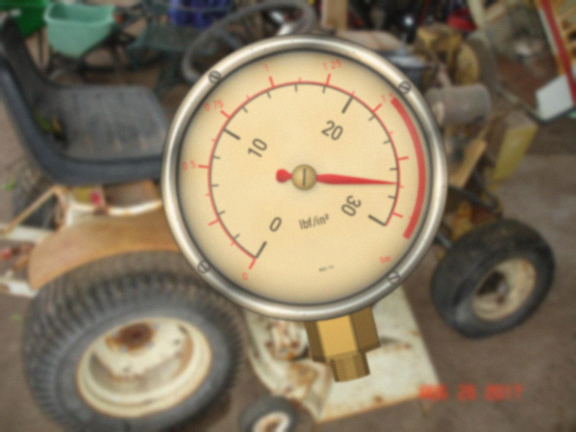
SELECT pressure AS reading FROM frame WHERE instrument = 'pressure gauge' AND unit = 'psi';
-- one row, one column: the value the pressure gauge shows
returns 27 psi
